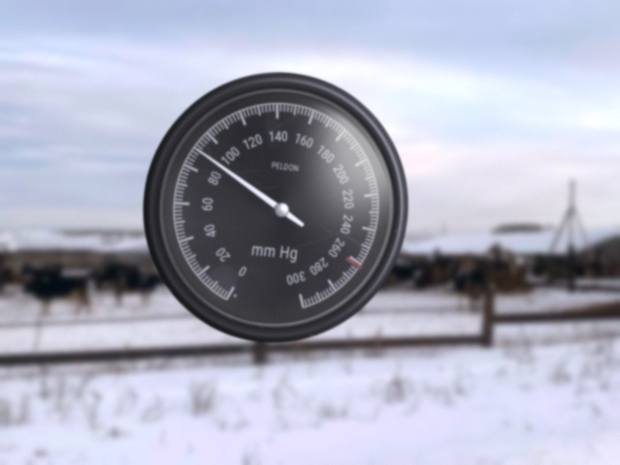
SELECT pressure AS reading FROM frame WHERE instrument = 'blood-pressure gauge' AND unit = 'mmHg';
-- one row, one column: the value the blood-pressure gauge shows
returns 90 mmHg
